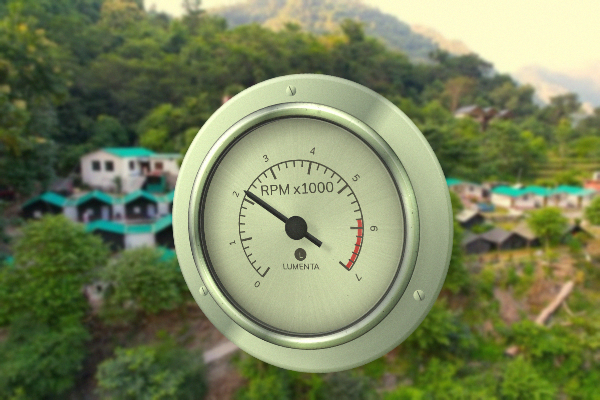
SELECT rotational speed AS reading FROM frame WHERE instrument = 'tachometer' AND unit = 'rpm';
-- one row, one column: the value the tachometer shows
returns 2200 rpm
